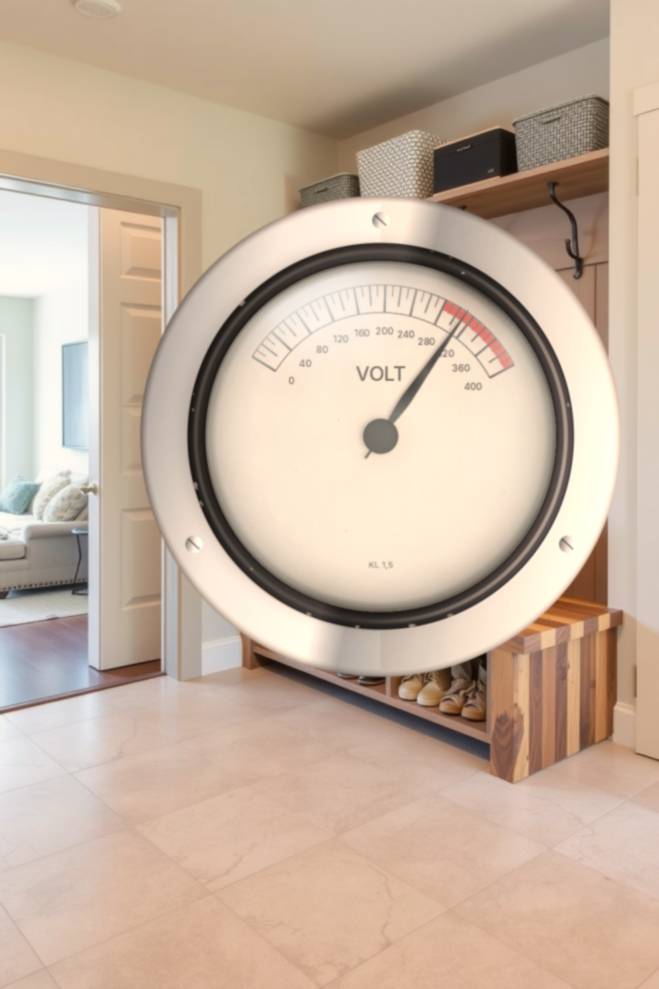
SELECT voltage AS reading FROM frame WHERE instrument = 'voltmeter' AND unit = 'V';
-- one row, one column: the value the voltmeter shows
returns 310 V
